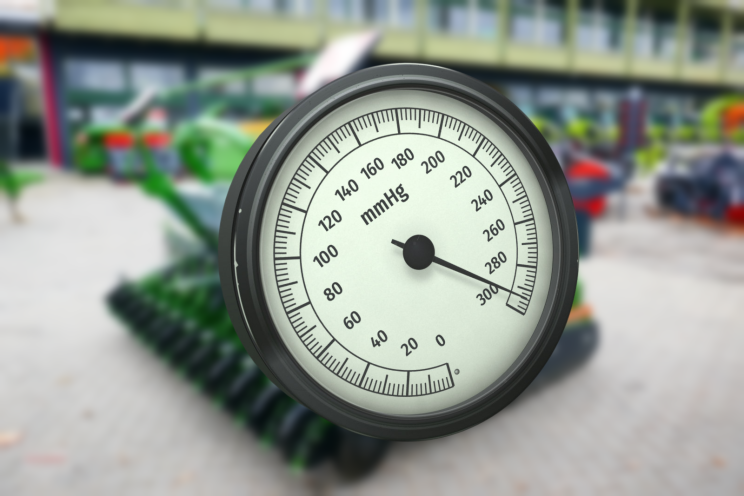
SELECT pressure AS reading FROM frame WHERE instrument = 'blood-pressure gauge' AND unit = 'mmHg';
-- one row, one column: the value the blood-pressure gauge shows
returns 294 mmHg
